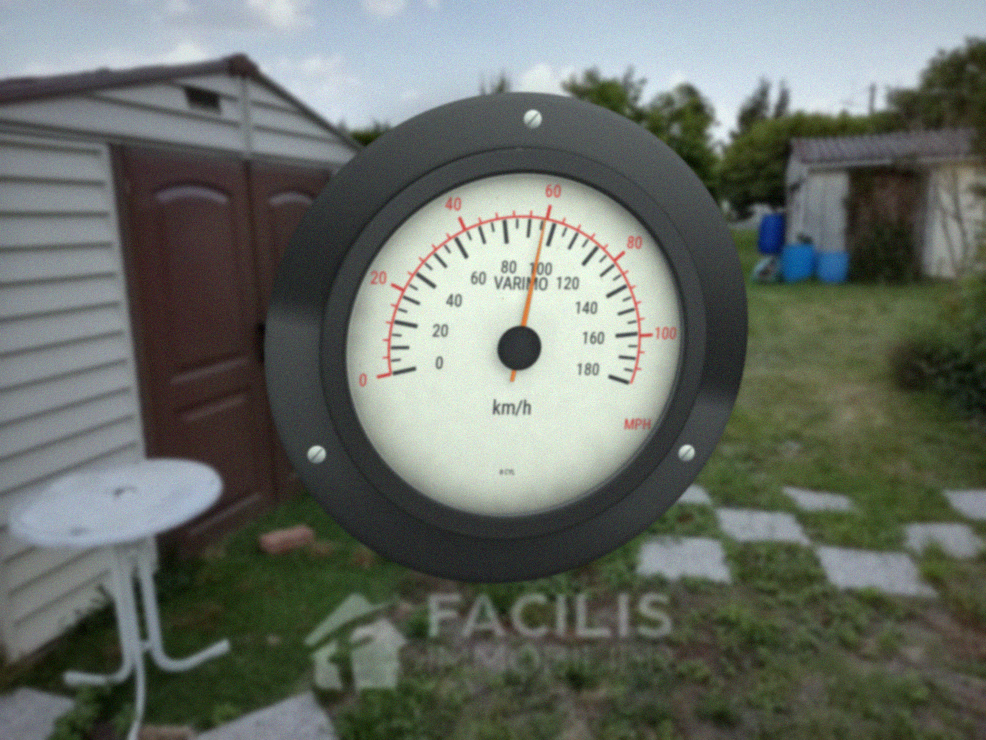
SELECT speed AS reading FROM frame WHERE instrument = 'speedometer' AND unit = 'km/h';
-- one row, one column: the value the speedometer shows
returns 95 km/h
